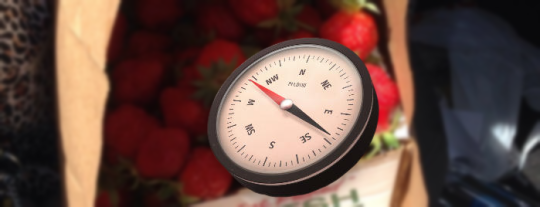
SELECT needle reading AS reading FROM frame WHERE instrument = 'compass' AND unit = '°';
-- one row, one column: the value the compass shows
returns 295 °
